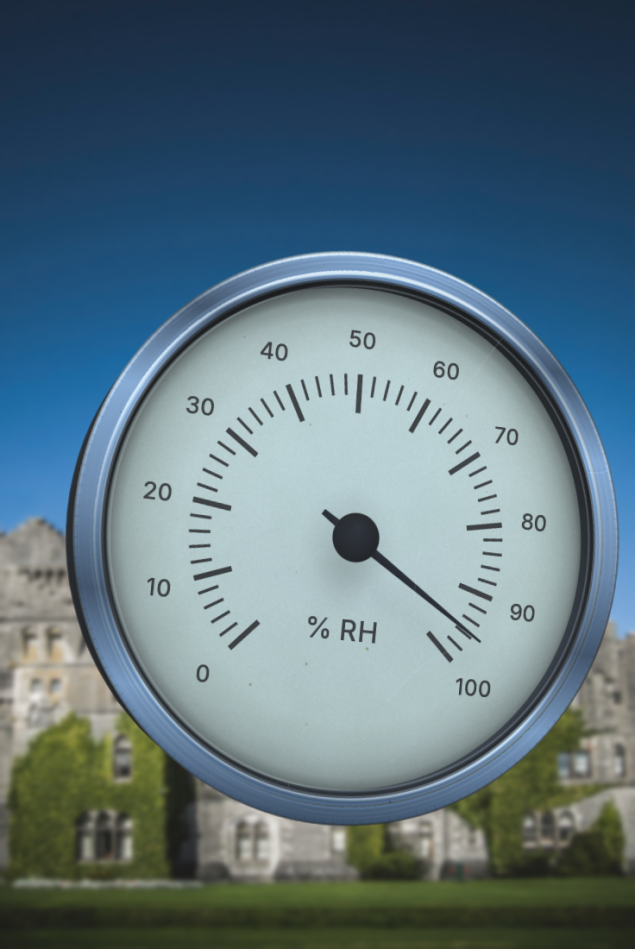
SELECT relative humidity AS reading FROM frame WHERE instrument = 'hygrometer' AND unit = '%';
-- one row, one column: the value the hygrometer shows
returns 96 %
